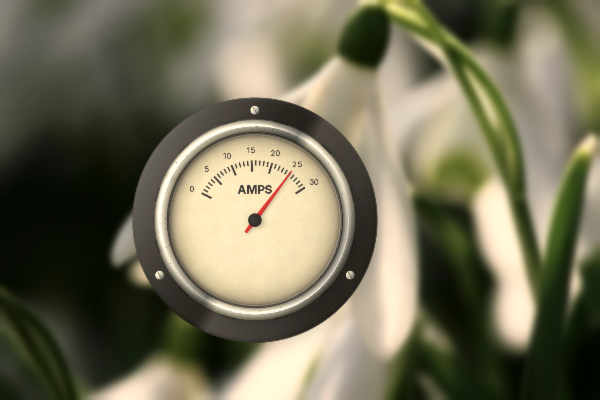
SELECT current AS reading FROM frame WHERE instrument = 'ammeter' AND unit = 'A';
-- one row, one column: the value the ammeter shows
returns 25 A
